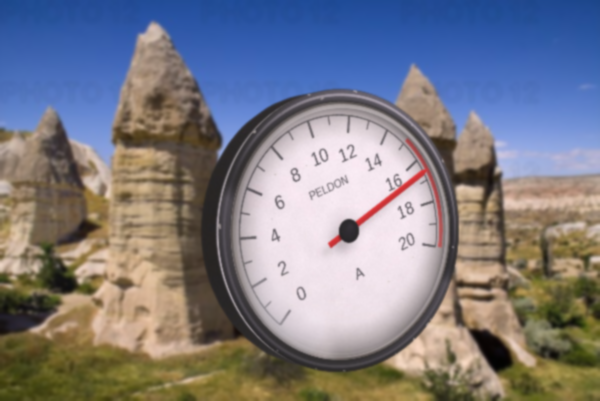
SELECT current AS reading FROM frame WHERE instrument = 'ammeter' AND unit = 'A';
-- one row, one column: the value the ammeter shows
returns 16.5 A
